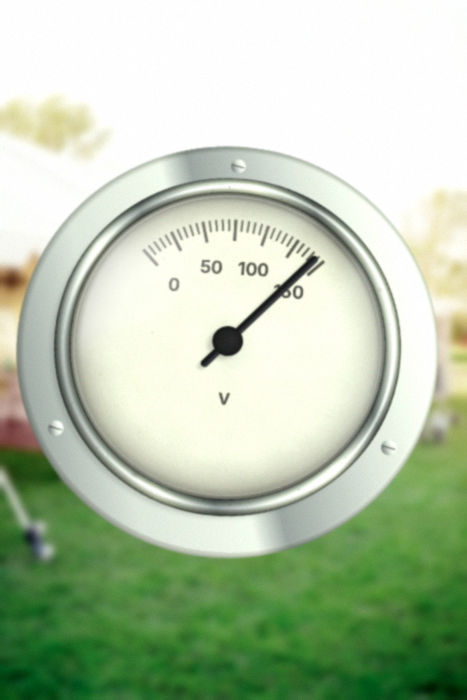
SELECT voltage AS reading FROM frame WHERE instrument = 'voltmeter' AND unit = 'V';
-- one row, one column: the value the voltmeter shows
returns 145 V
